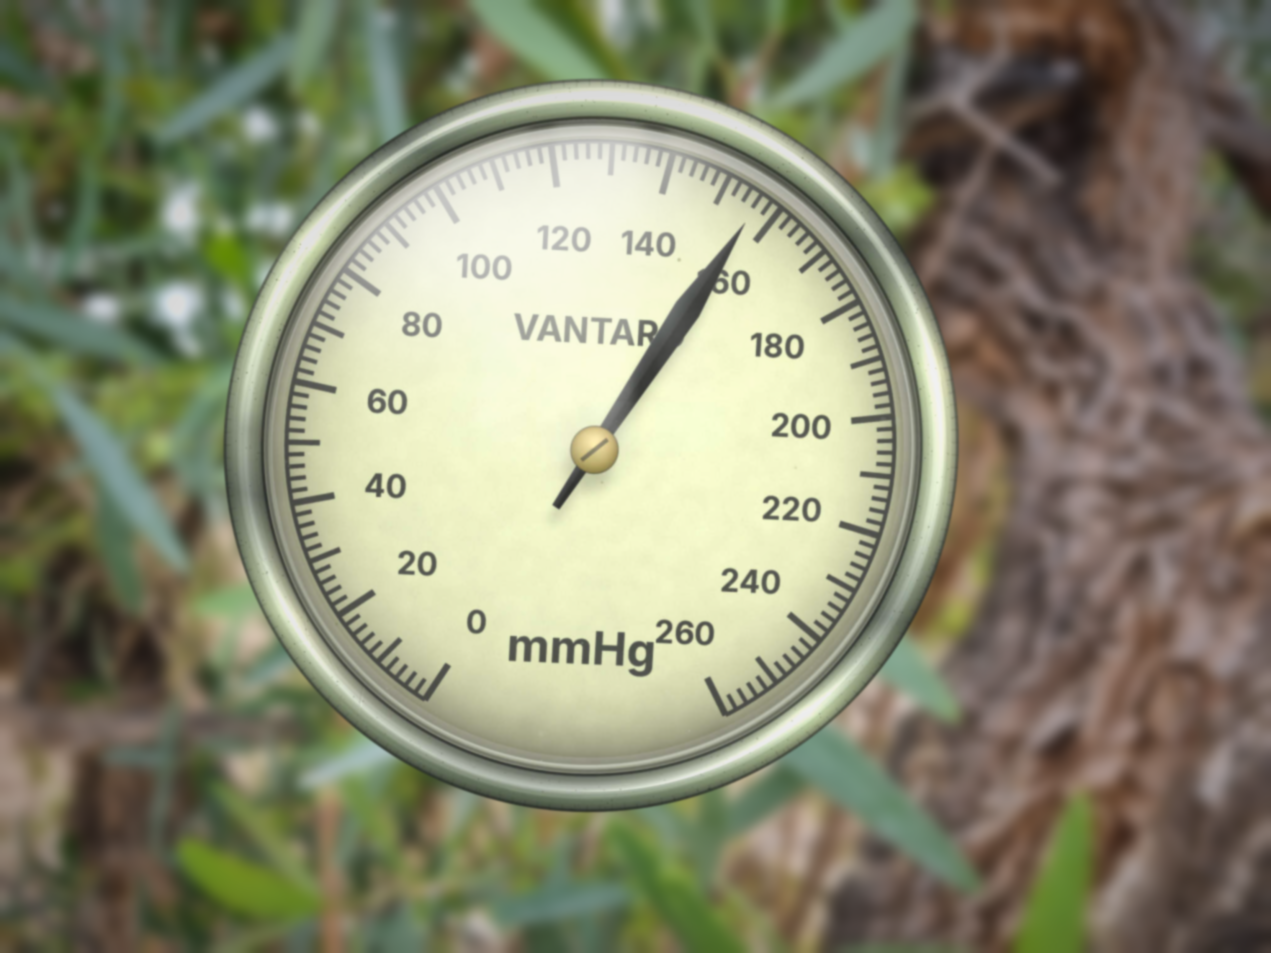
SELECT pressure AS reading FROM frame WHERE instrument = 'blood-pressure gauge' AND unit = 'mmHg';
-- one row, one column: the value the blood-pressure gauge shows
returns 156 mmHg
